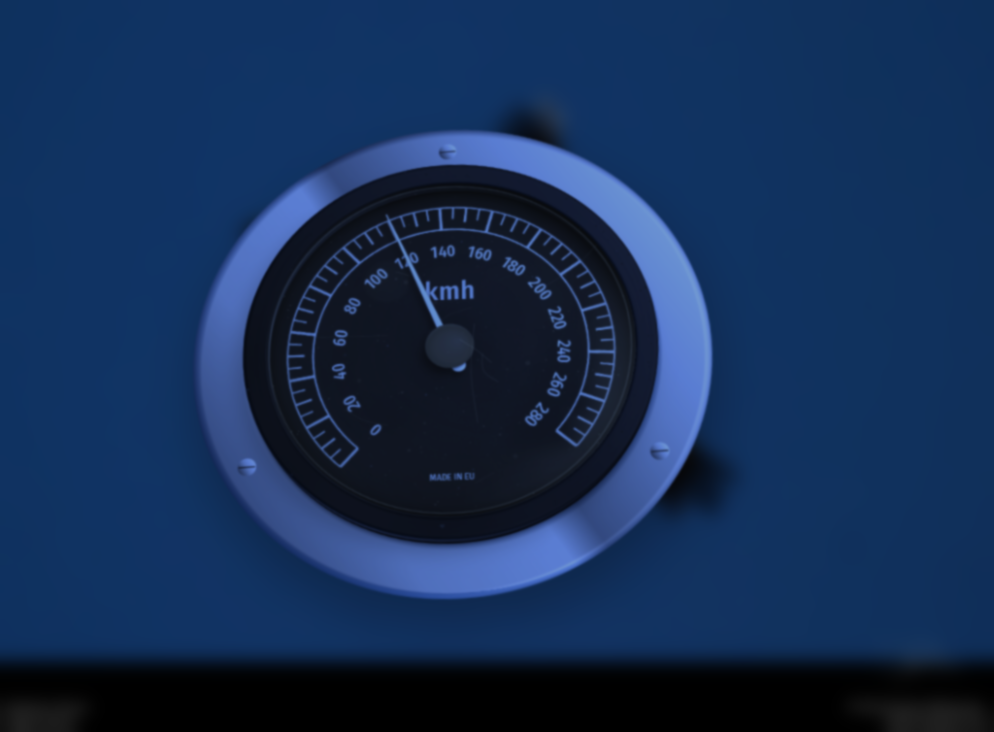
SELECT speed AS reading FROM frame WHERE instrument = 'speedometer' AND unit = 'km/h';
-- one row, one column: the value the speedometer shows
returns 120 km/h
